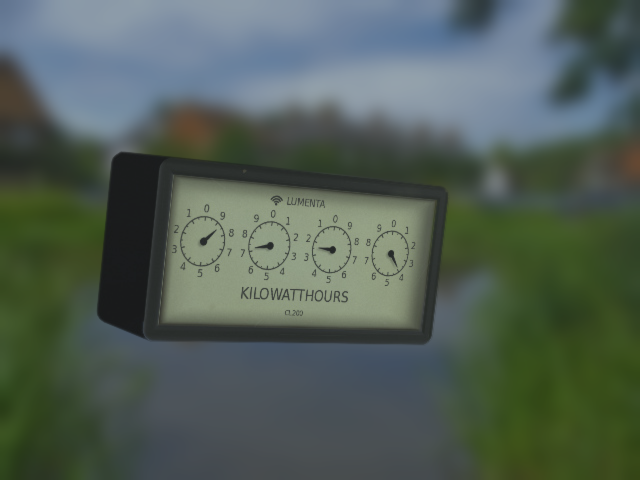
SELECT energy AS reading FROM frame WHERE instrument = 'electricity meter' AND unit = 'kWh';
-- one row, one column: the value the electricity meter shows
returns 8724 kWh
